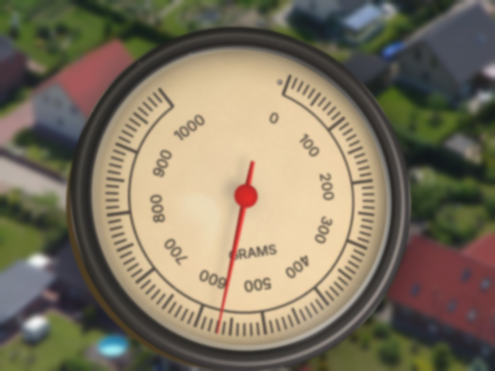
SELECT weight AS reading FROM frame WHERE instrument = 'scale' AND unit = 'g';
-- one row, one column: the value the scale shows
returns 570 g
